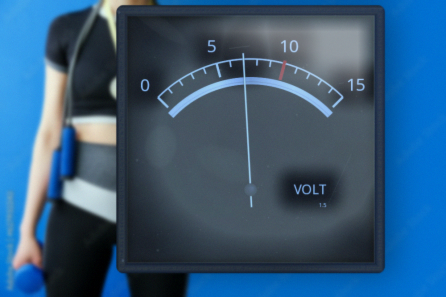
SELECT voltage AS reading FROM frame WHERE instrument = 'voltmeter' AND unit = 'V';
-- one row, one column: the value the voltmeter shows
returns 7 V
